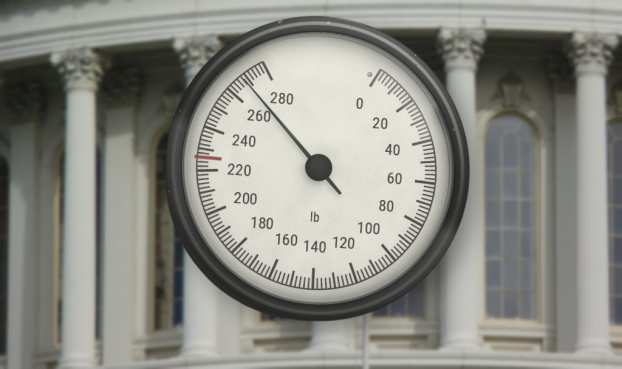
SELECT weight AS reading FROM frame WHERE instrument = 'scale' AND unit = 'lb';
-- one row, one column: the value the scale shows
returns 268 lb
